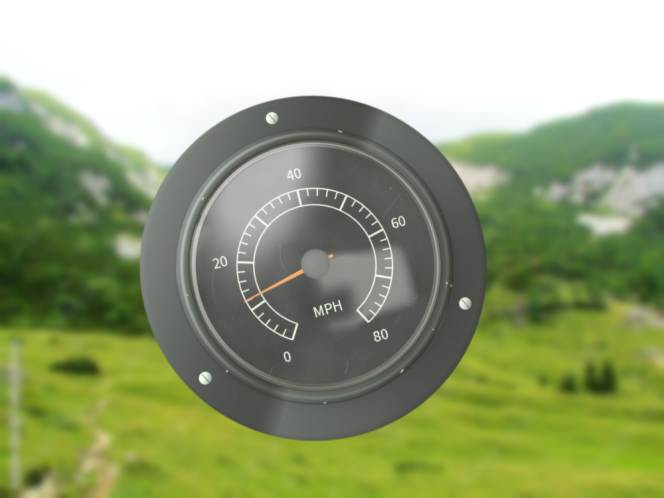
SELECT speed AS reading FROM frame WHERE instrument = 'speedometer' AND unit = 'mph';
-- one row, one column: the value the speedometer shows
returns 12 mph
